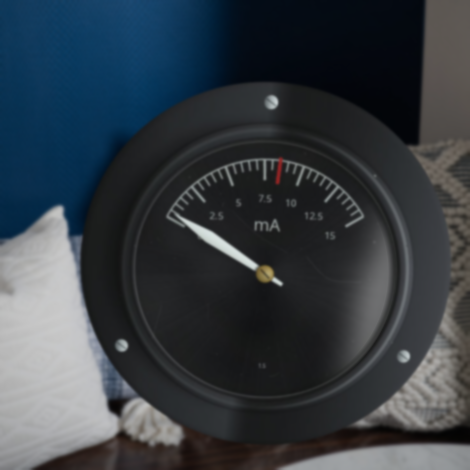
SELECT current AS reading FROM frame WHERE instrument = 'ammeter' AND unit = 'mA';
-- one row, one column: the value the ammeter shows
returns 0.5 mA
